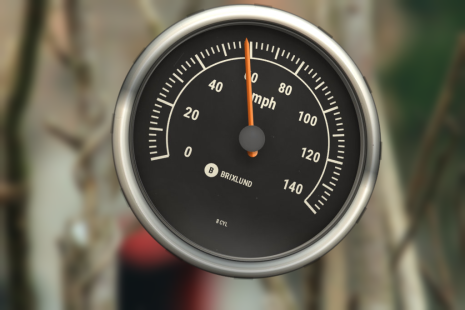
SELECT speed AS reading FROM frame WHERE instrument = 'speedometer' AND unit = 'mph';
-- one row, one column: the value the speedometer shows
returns 58 mph
